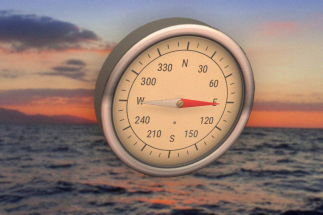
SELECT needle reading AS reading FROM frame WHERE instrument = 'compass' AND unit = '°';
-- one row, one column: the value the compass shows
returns 90 °
